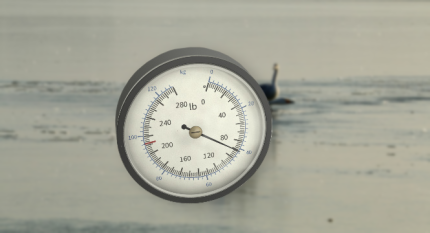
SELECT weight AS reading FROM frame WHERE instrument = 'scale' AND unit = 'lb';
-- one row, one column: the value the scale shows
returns 90 lb
